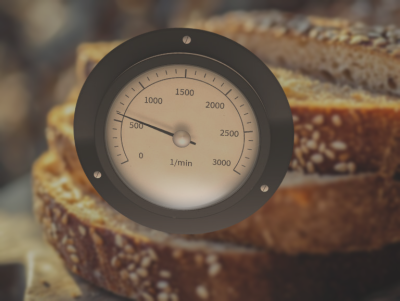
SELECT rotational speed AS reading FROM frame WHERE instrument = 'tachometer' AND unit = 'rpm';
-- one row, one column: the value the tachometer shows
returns 600 rpm
